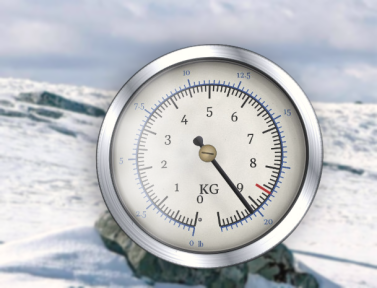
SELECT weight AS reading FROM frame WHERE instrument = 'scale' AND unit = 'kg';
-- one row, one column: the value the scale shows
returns 9.2 kg
